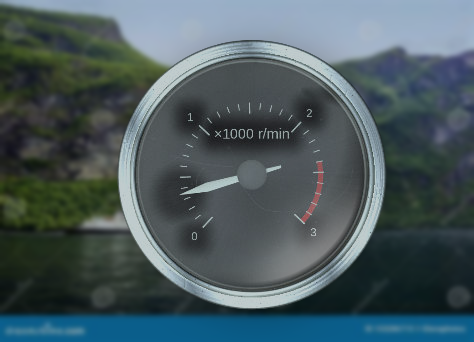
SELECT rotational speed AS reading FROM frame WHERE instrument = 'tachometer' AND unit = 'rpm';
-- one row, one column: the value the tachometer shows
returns 350 rpm
